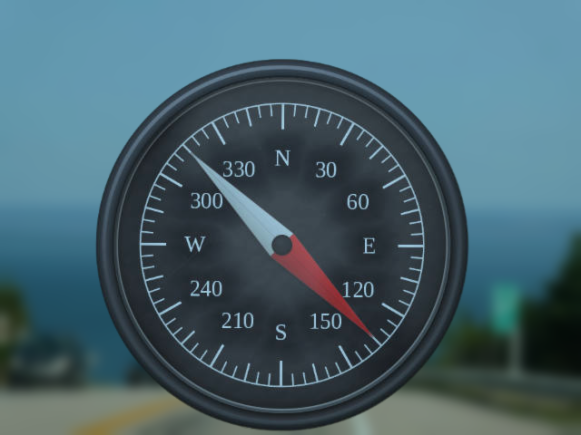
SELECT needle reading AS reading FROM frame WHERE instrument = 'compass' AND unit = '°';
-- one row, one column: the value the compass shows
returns 135 °
